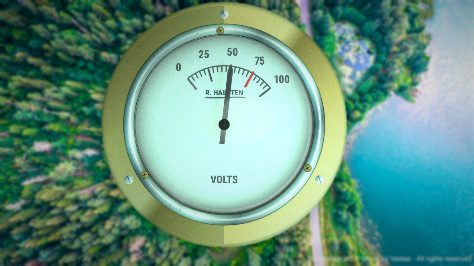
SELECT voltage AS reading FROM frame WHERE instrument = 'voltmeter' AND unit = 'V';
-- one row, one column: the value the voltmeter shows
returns 50 V
